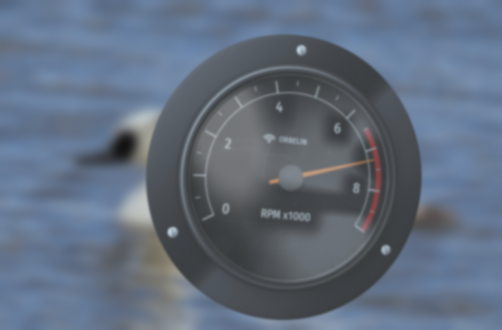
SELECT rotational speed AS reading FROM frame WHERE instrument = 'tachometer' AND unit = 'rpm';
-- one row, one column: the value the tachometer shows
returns 7250 rpm
